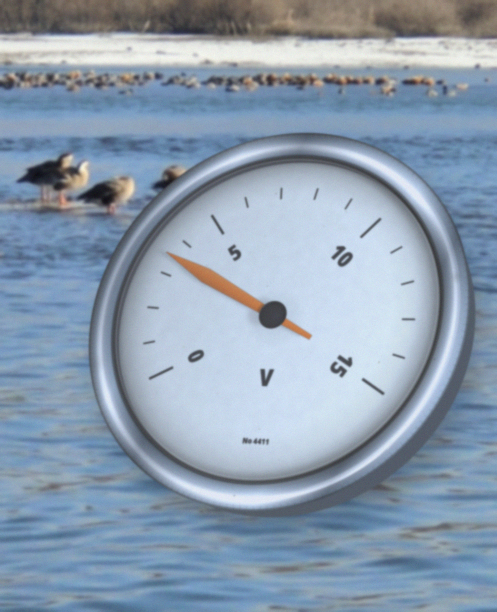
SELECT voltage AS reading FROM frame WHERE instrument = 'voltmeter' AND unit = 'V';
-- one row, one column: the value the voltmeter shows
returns 3.5 V
